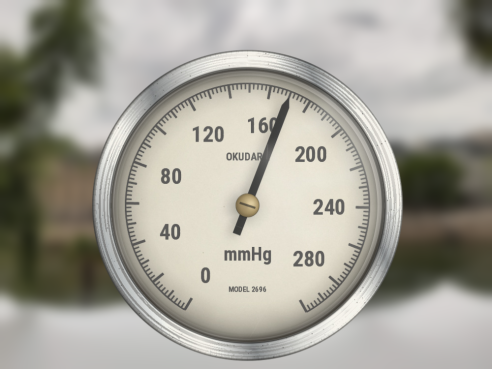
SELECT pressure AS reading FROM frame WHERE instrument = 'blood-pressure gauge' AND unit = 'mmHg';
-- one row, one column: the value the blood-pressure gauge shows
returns 170 mmHg
